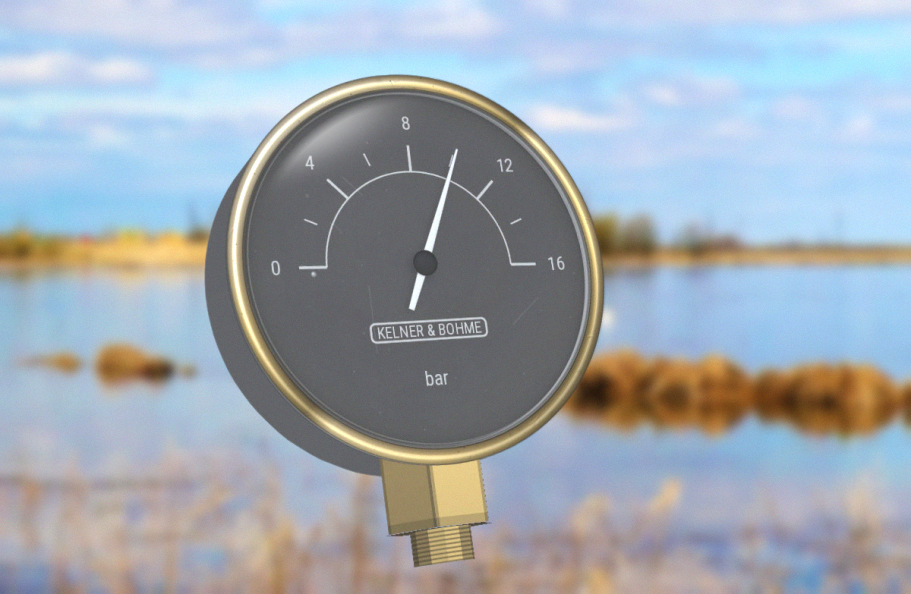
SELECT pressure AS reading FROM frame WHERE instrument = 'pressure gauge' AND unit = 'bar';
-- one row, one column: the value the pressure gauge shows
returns 10 bar
